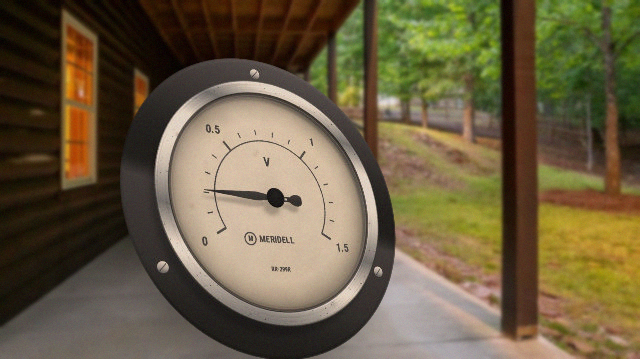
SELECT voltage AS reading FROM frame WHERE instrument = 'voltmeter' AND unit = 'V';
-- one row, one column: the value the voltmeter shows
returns 0.2 V
